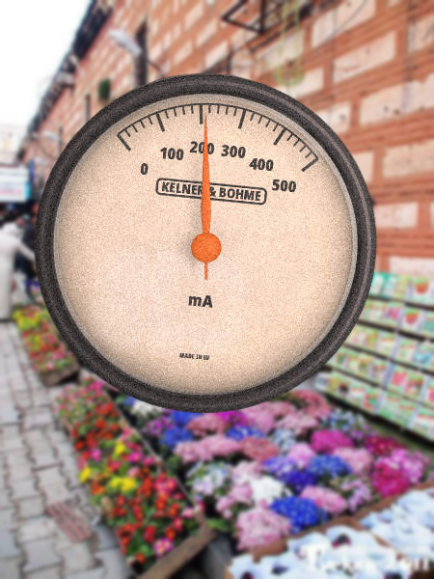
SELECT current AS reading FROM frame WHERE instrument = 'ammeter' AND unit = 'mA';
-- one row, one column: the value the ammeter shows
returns 210 mA
